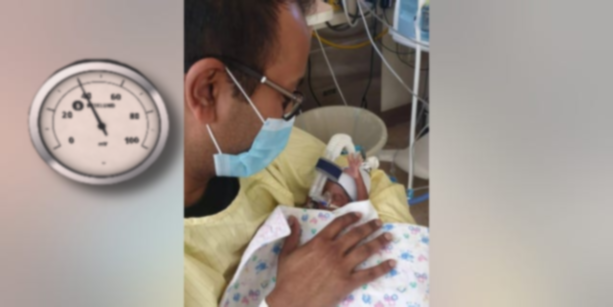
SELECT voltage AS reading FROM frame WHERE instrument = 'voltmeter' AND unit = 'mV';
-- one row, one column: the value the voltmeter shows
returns 40 mV
